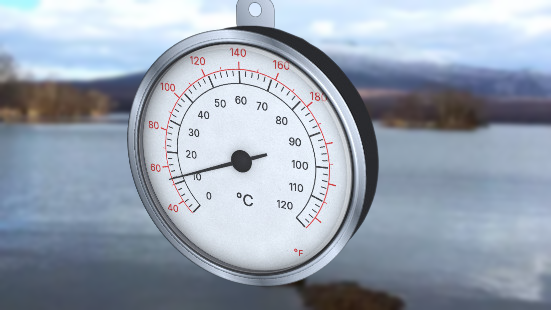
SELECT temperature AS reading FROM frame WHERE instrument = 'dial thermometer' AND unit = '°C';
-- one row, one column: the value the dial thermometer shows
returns 12 °C
